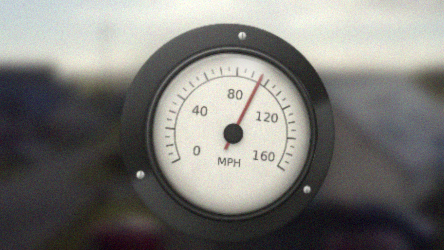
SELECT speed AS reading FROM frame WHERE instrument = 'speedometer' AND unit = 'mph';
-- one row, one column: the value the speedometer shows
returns 95 mph
